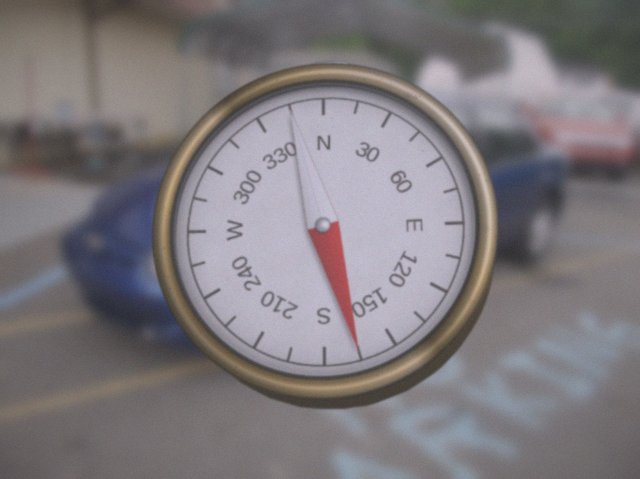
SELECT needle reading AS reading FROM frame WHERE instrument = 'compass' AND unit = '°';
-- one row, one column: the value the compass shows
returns 165 °
